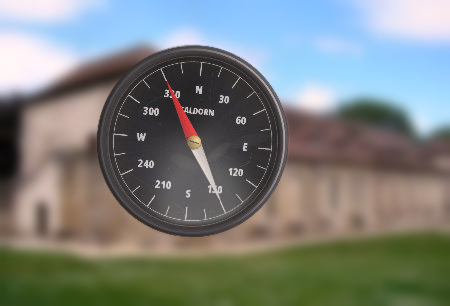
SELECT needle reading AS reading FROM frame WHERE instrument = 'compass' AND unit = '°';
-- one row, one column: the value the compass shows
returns 330 °
